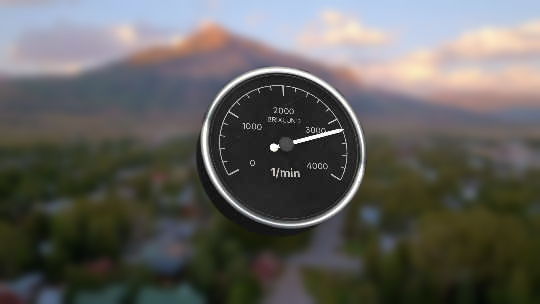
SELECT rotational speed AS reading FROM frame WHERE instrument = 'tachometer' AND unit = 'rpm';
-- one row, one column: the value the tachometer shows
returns 3200 rpm
